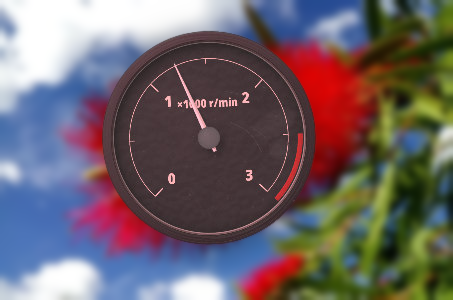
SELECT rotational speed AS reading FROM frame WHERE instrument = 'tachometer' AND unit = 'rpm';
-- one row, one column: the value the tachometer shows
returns 1250 rpm
